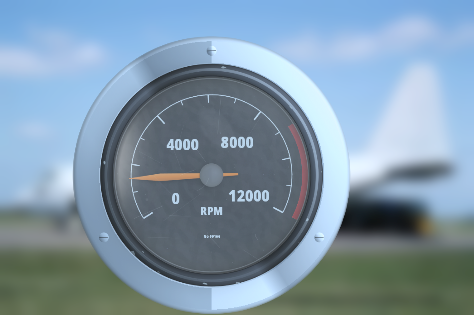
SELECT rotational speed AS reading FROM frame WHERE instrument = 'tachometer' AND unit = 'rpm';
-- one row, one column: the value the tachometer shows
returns 1500 rpm
